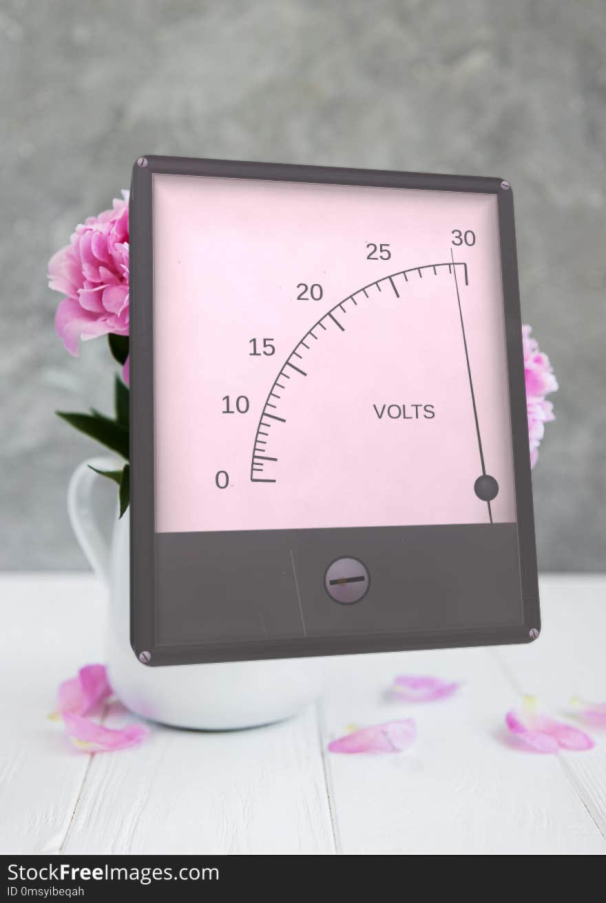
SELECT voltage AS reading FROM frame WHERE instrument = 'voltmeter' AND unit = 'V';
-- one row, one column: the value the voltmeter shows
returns 29 V
